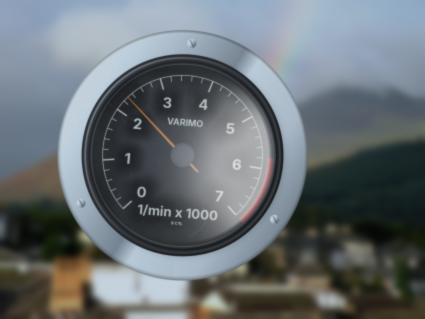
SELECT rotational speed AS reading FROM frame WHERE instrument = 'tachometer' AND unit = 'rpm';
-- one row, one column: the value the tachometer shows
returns 2300 rpm
